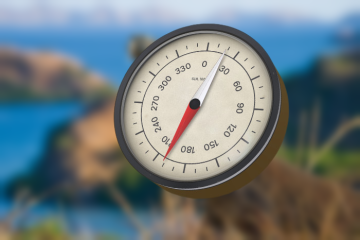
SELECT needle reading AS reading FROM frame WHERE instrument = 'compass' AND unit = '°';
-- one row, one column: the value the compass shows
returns 200 °
